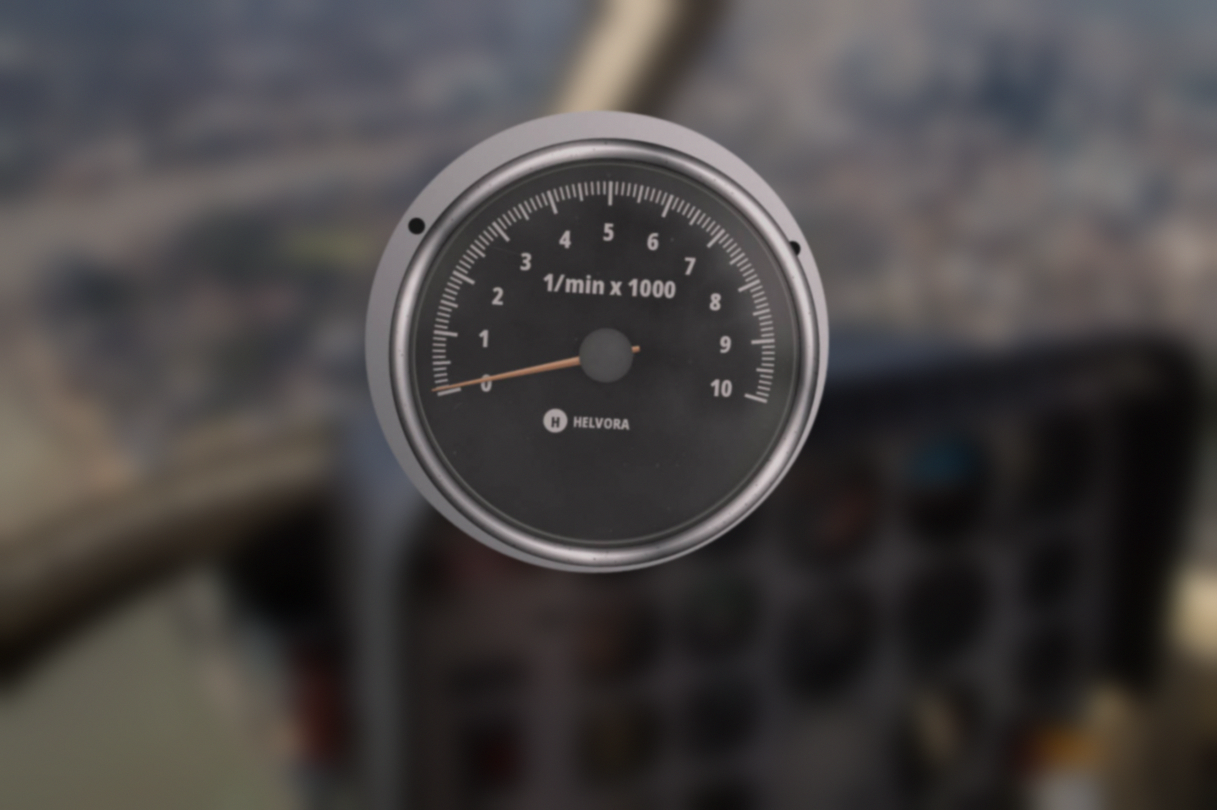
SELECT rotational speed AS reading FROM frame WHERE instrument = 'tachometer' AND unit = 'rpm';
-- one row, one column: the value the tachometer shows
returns 100 rpm
